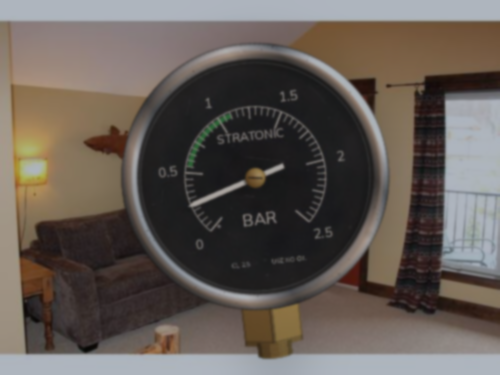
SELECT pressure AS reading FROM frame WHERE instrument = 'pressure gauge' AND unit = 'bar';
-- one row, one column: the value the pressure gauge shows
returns 0.25 bar
